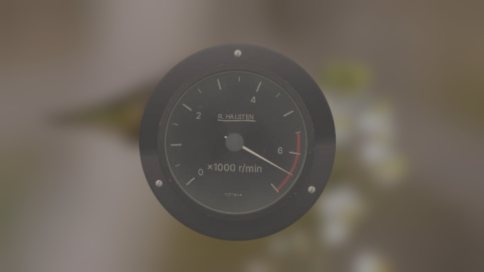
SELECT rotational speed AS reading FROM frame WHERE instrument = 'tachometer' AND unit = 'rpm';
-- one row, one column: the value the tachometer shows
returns 6500 rpm
